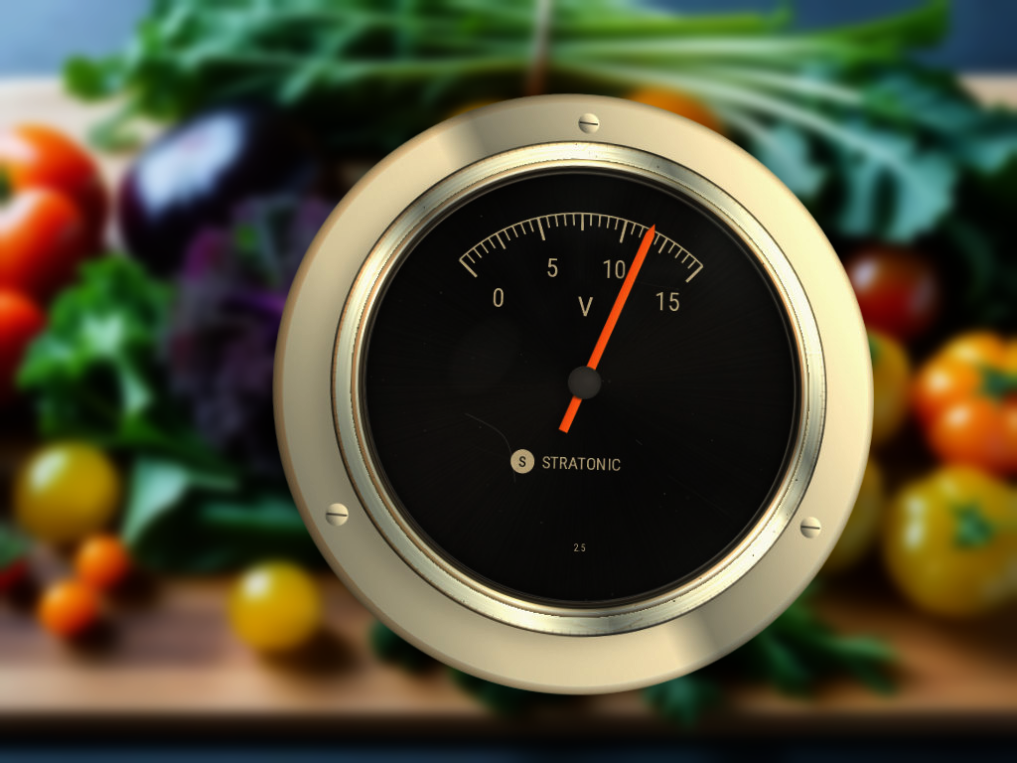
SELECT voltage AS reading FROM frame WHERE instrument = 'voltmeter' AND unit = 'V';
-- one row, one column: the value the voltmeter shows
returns 11.5 V
